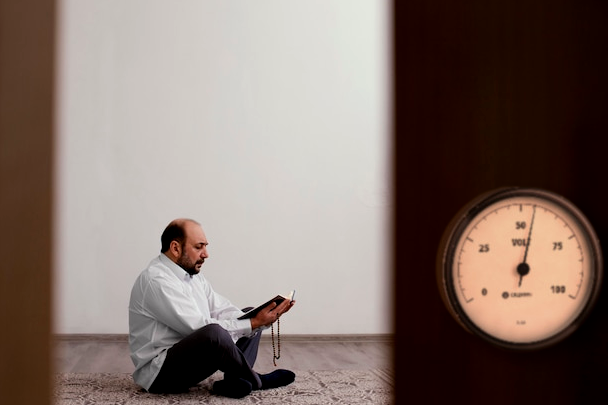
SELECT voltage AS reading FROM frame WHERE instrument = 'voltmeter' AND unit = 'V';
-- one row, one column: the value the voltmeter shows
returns 55 V
